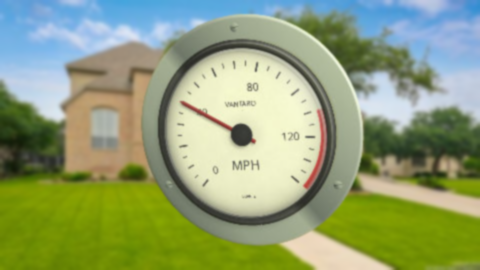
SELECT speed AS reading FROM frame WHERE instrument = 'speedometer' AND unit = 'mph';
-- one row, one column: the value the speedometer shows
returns 40 mph
